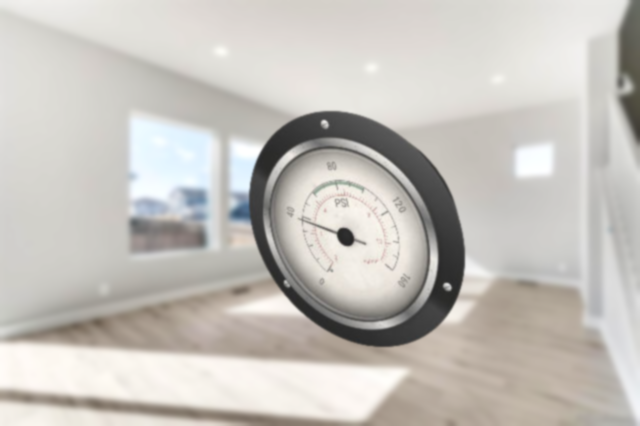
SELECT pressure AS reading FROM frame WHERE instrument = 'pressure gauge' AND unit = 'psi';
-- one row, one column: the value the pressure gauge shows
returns 40 psi
